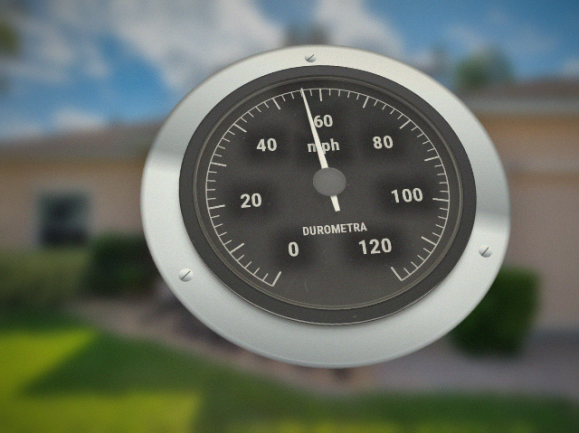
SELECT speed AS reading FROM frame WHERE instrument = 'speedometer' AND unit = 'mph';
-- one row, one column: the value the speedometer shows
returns 56 mph
